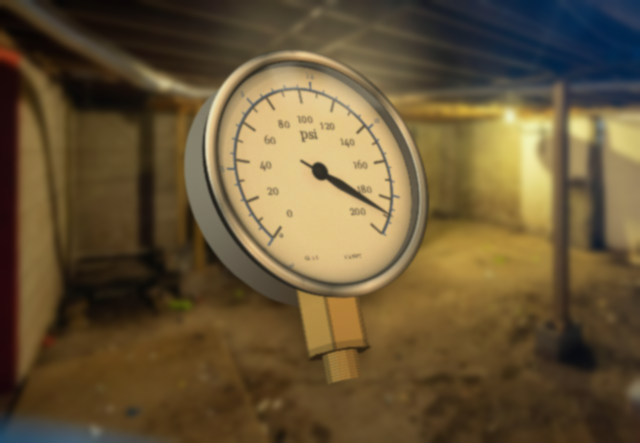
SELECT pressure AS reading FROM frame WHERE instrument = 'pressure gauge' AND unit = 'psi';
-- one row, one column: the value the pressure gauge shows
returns 190 psi
